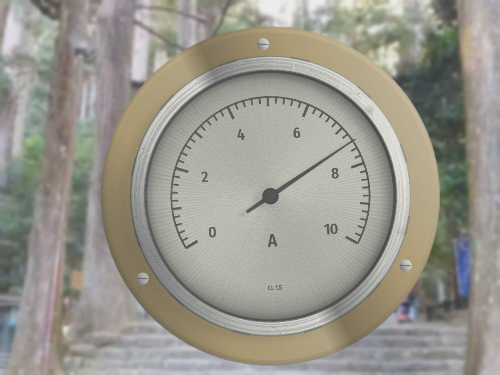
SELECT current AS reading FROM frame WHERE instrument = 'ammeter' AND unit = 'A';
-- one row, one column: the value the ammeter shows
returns 7.4 A
